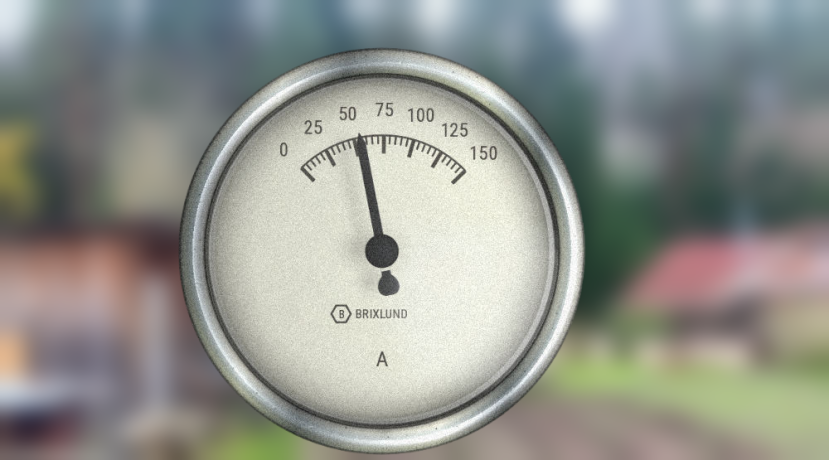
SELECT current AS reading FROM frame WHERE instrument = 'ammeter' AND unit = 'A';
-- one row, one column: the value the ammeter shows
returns 55 A
